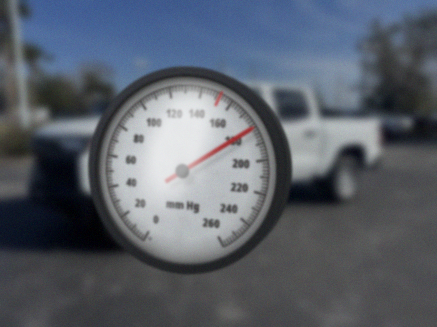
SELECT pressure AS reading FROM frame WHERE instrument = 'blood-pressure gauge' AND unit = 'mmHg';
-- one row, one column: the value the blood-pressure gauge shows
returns 180 mmHg
